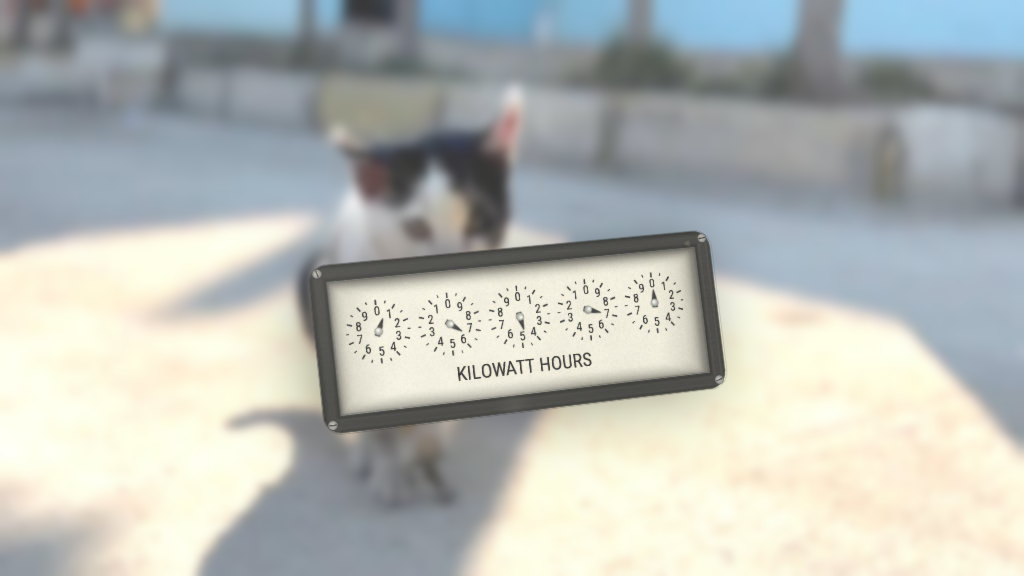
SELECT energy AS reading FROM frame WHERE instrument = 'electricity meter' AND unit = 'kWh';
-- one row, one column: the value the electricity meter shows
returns 6470 kWh
